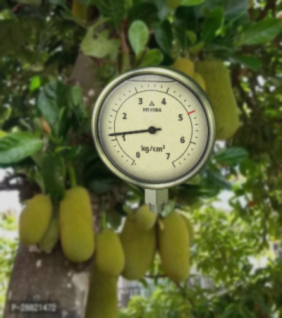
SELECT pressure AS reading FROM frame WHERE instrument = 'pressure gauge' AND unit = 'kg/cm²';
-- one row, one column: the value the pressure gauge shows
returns 1.2 kg/cm²
